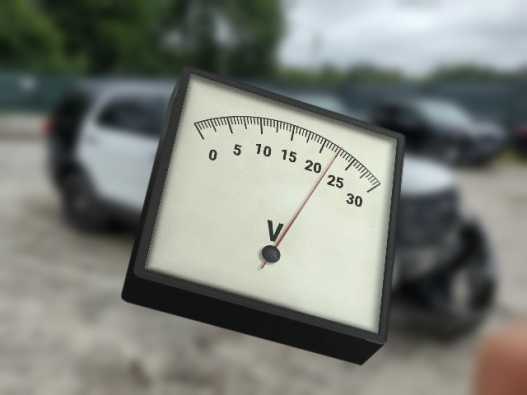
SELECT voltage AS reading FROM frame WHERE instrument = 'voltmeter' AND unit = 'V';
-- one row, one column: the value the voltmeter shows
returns 22.5 V
